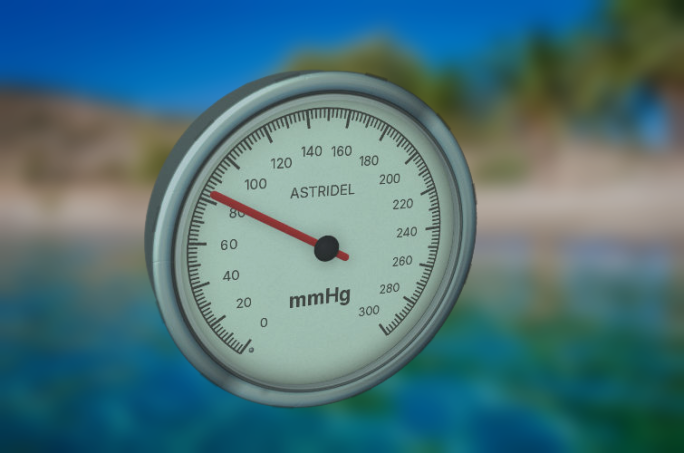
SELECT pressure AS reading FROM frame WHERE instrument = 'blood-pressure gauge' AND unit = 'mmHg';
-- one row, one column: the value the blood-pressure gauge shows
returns 84 mmHg
